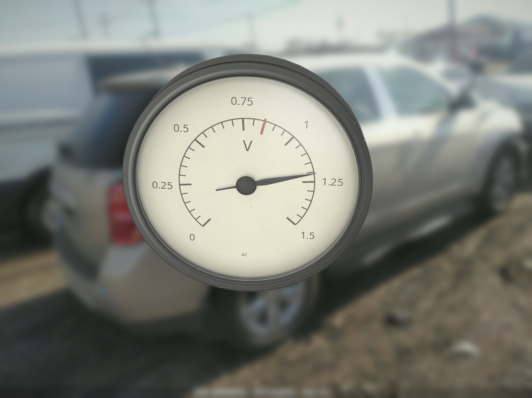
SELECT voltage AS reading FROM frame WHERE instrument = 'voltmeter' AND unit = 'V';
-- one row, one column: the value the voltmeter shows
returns 1.2 V
